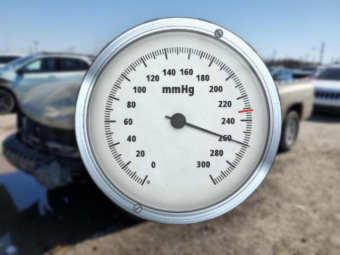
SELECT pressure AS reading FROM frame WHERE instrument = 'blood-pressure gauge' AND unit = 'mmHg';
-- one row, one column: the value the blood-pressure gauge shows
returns 260 mmHg
